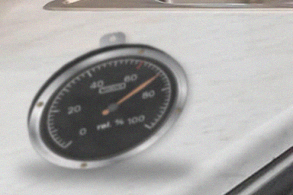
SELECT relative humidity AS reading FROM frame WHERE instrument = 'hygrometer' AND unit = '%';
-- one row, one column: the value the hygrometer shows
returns 70 %
